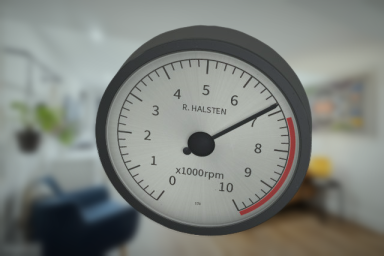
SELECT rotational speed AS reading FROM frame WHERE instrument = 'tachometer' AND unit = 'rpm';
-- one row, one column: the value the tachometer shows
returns 6800 rpm
